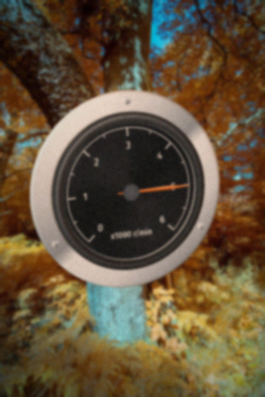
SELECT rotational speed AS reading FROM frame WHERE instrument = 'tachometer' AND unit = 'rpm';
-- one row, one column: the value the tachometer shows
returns 5000 rpm
